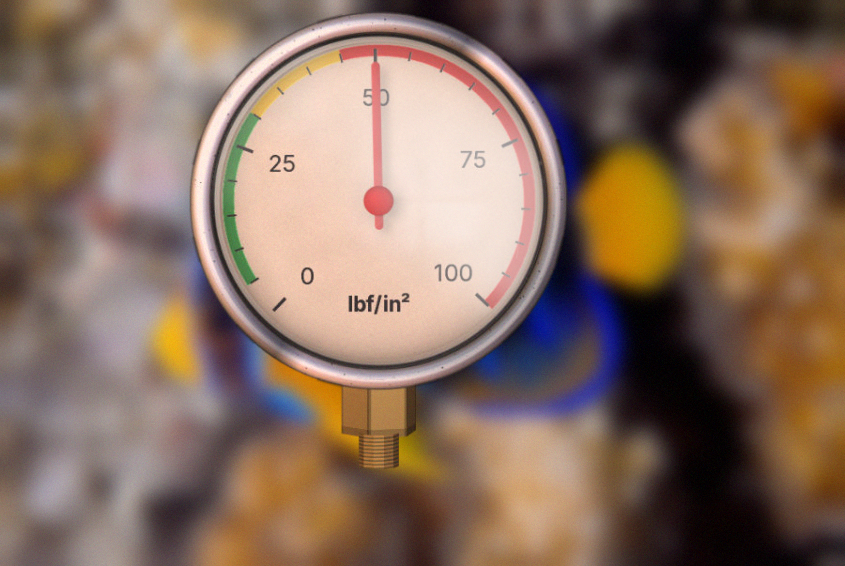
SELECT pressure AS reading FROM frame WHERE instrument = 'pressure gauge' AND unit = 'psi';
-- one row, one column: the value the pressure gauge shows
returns 50 psi
